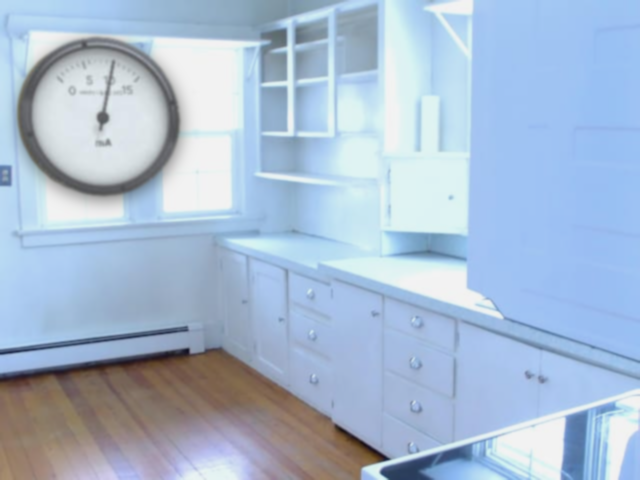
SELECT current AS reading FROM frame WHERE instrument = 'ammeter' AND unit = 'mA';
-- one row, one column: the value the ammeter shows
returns 10 mA
